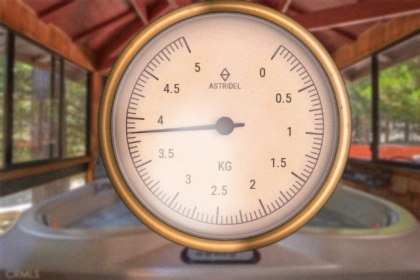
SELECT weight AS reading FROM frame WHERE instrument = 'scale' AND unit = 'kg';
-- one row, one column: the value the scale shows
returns 3.85 kg
